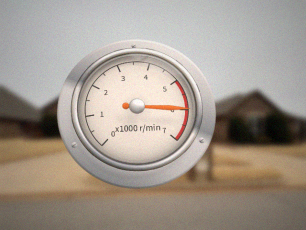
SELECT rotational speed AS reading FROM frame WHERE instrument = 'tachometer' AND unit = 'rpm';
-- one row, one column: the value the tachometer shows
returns 6000 rpm
